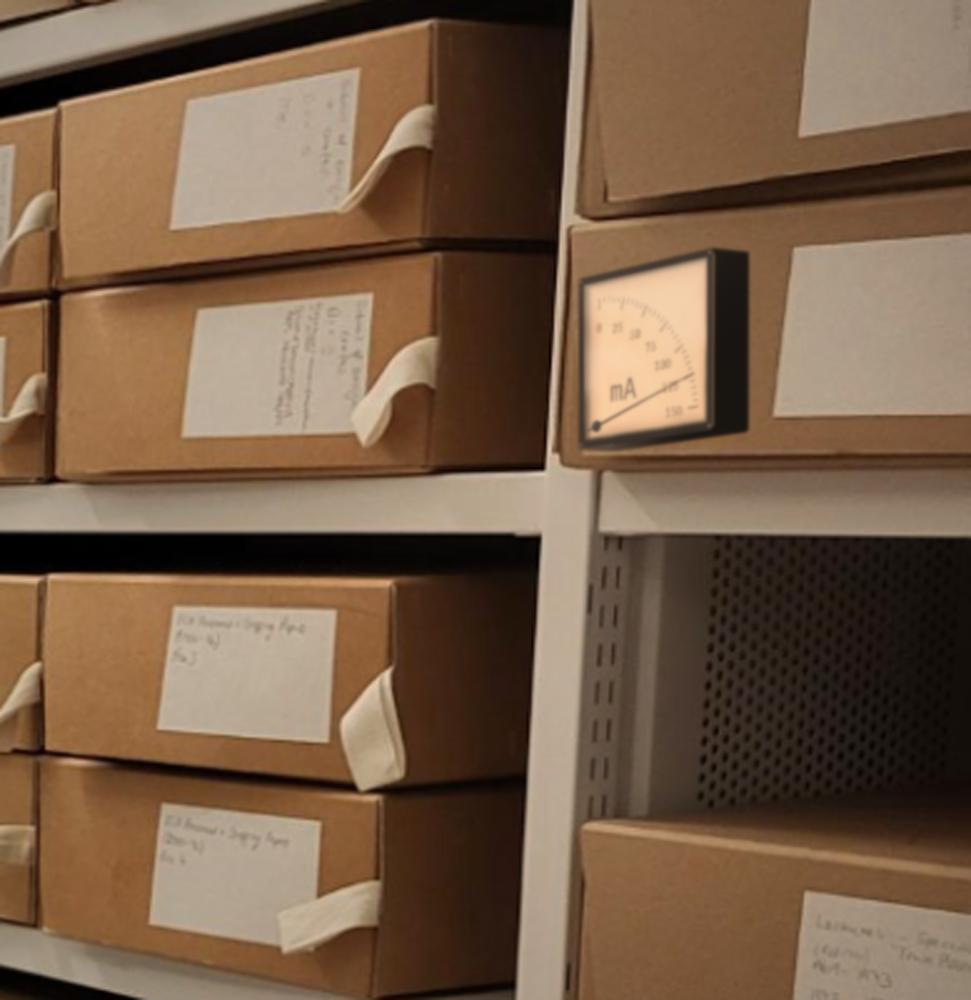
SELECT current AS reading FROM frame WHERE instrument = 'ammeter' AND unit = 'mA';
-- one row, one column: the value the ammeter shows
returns 125 mA
